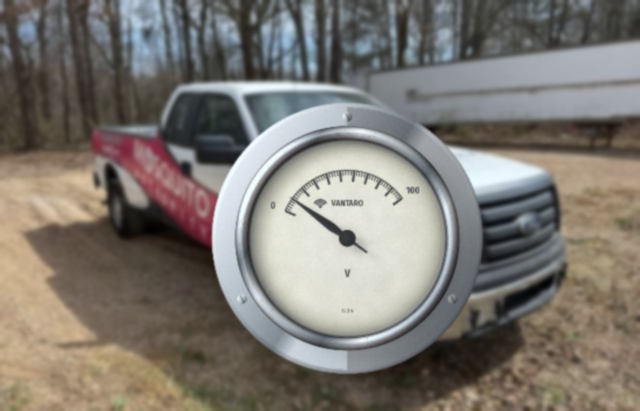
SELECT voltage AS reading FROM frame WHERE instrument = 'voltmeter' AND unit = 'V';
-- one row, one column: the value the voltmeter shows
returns 10 V
